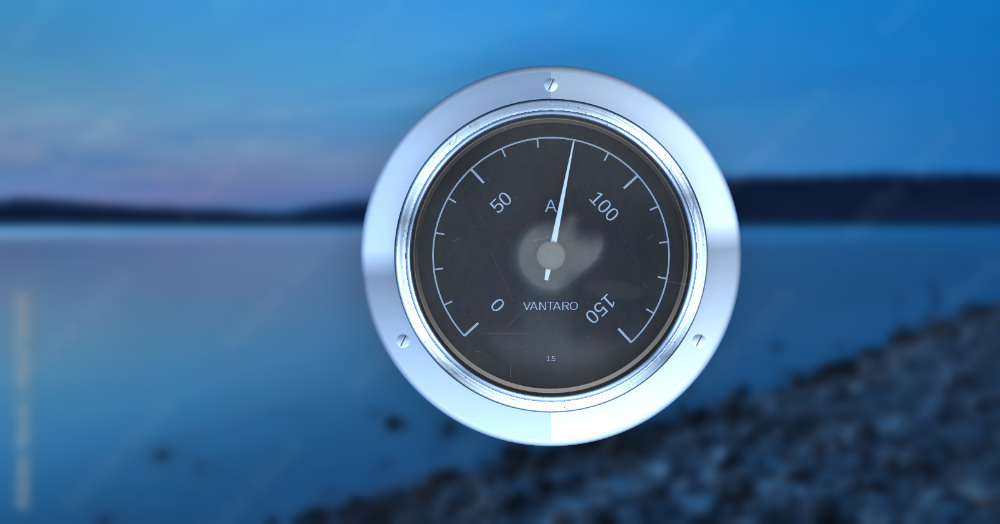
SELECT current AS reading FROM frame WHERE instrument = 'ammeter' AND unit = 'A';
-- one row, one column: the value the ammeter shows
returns 80 A
